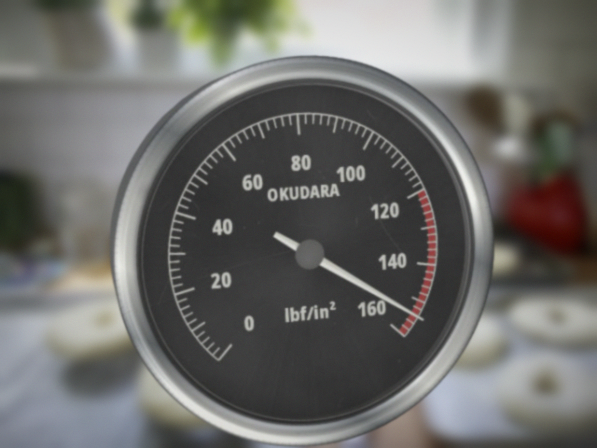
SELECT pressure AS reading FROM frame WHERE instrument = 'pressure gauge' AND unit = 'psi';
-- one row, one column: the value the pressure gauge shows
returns 154 psi
